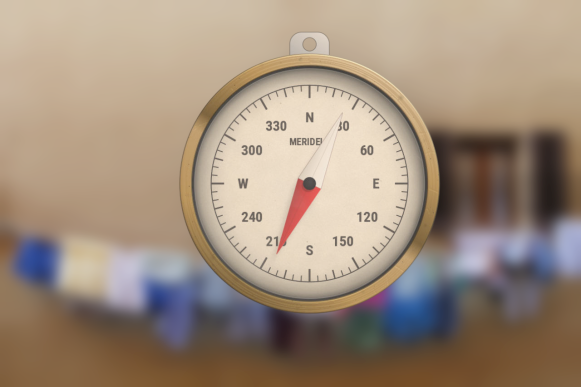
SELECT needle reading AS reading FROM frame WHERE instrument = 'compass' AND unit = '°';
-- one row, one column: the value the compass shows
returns 205 °
